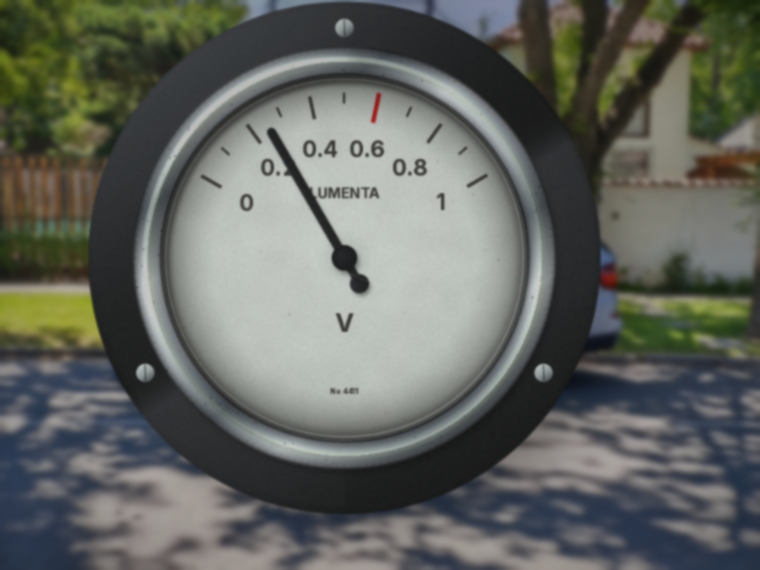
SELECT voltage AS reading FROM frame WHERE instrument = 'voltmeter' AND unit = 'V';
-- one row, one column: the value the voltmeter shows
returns 0.25 V
